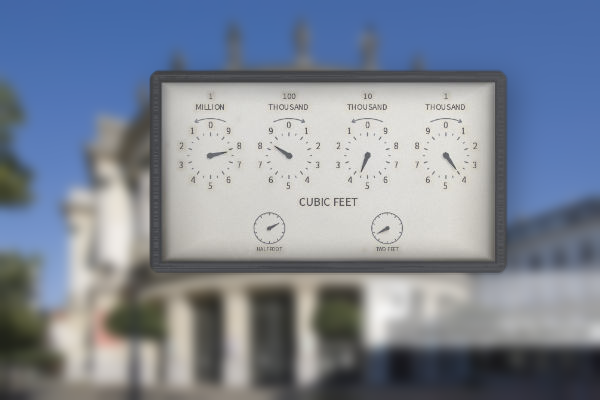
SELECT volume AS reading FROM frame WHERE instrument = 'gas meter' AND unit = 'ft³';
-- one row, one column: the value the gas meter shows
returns 784400 ft³
